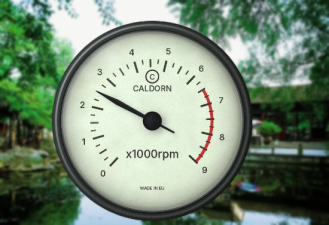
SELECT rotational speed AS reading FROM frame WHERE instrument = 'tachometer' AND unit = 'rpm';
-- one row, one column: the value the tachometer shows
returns 2500 rpm
